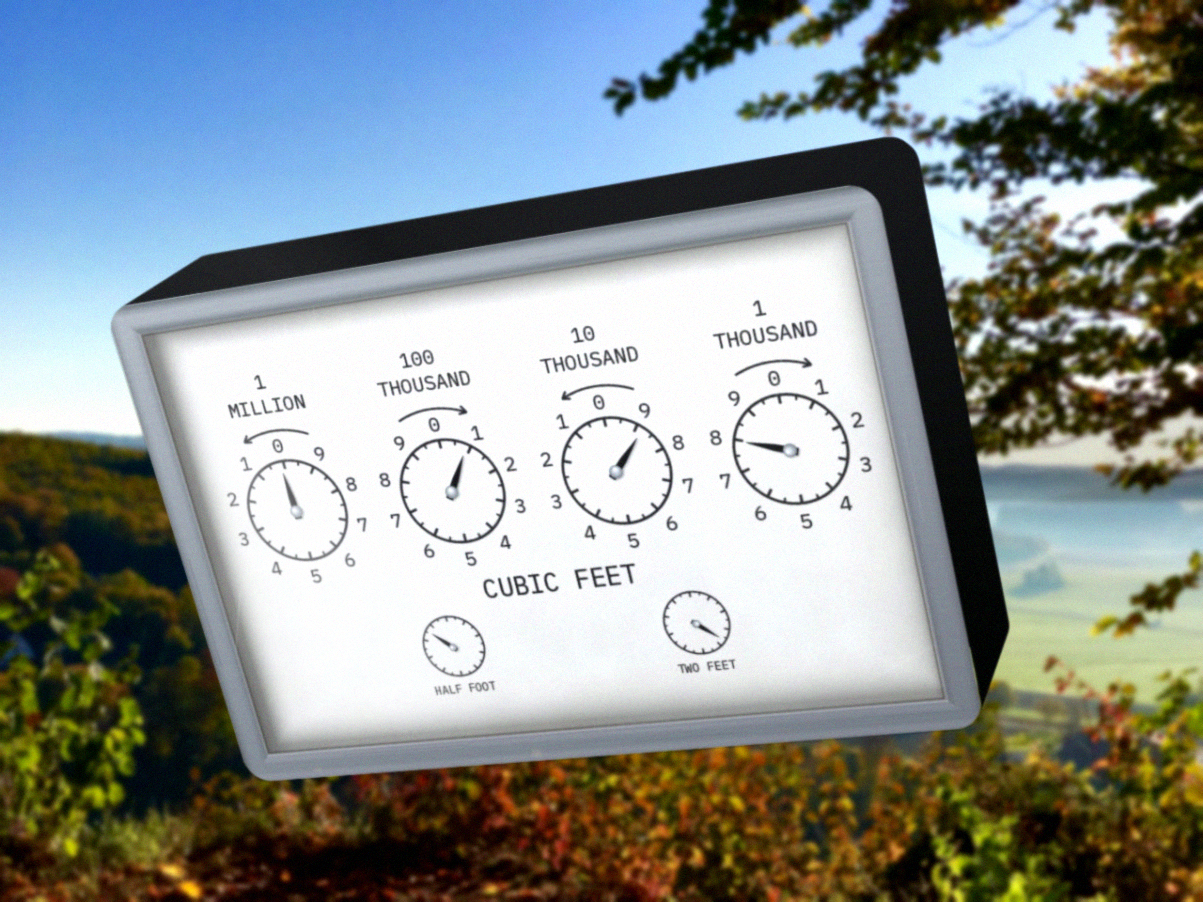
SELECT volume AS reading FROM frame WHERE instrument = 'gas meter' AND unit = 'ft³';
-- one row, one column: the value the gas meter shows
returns 8800 ft³
